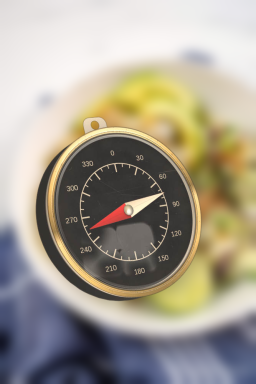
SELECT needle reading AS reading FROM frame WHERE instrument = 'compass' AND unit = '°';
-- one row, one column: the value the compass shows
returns 255 °
